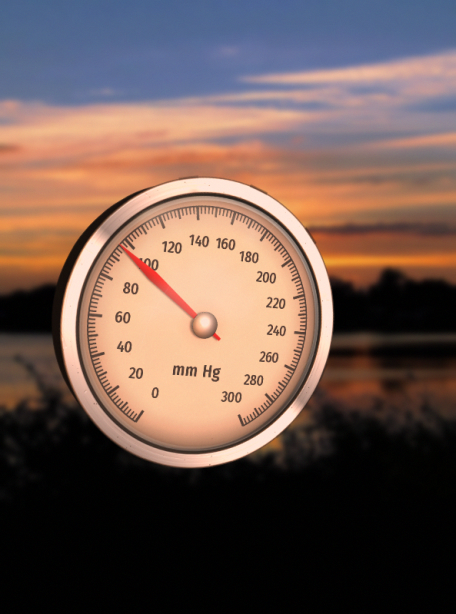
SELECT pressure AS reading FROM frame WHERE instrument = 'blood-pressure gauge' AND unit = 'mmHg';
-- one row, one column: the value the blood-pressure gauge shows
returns 96 mmHg
